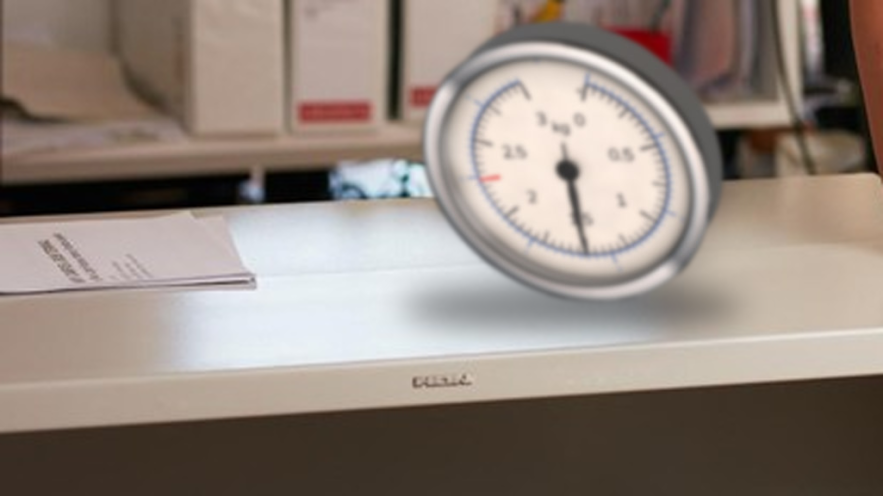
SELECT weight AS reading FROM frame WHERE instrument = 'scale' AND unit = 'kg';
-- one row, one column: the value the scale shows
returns 1.5 kg
